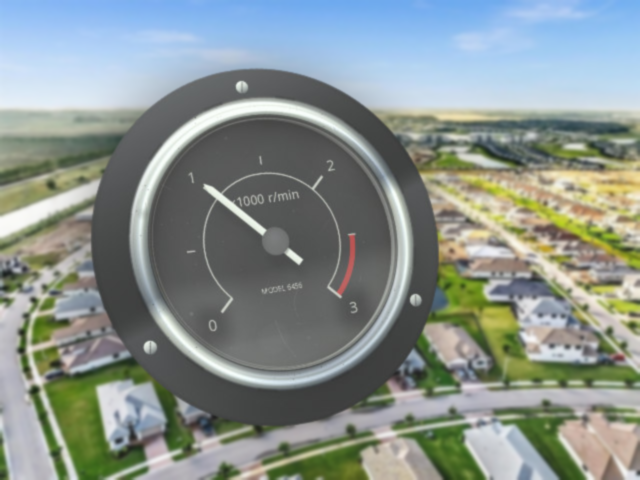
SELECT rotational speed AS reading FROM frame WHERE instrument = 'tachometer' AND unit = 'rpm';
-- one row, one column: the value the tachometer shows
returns 1000 rpm
